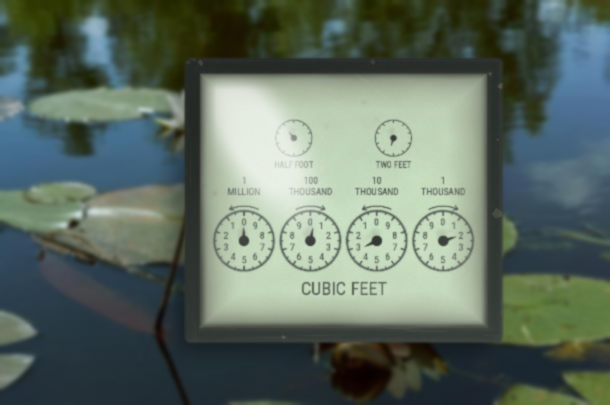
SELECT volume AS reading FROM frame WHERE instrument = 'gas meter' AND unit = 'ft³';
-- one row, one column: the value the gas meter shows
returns 3200 ft³
